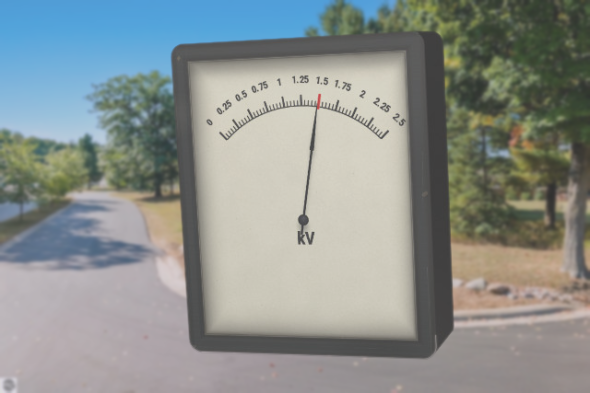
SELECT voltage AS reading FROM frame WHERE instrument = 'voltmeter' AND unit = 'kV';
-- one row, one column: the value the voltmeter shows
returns 1.5 kV
